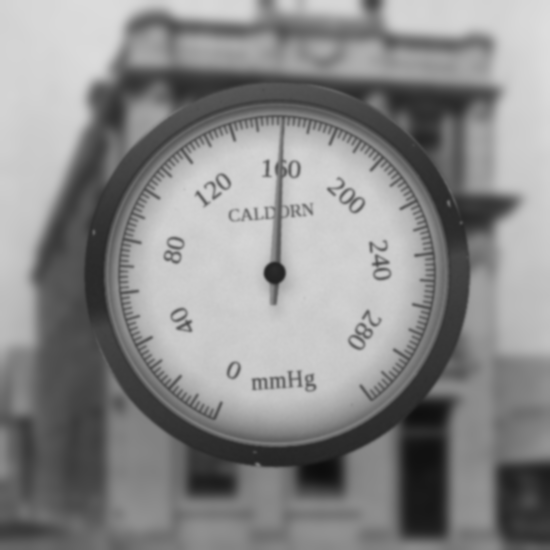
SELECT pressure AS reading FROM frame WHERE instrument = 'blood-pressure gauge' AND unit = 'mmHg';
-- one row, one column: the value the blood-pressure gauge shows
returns 160 mmHg
